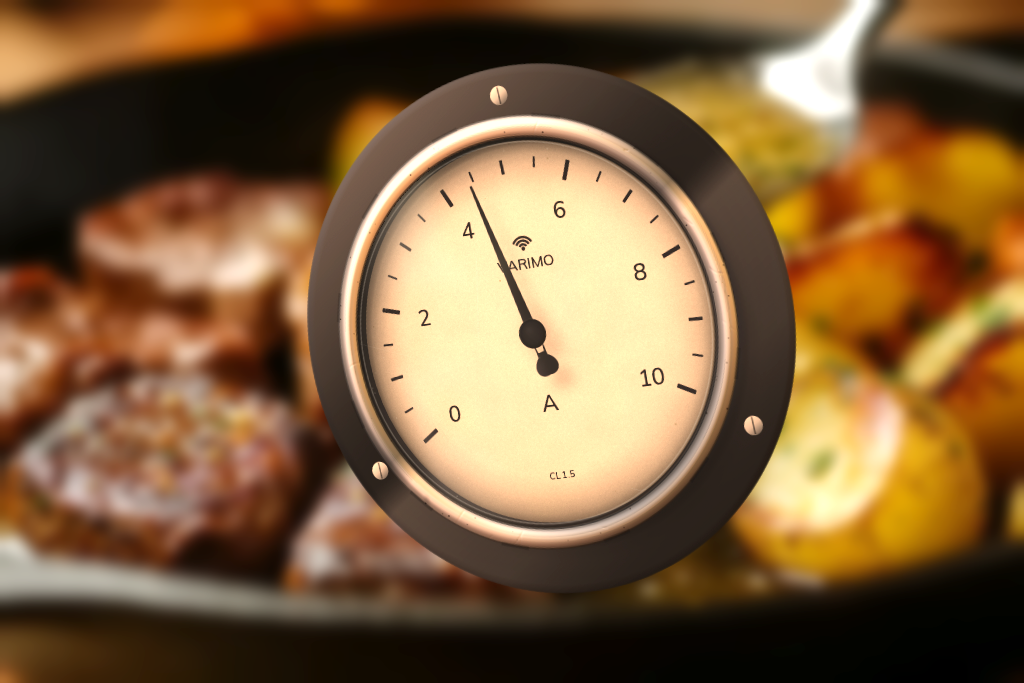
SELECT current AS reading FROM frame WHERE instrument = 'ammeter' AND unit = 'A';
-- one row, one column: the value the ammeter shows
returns 4.5 A
